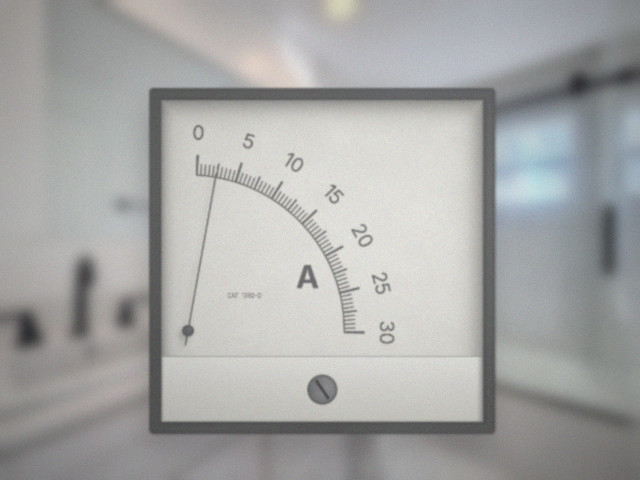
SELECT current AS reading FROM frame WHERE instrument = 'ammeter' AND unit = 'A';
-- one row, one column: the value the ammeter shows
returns 2.5 A
